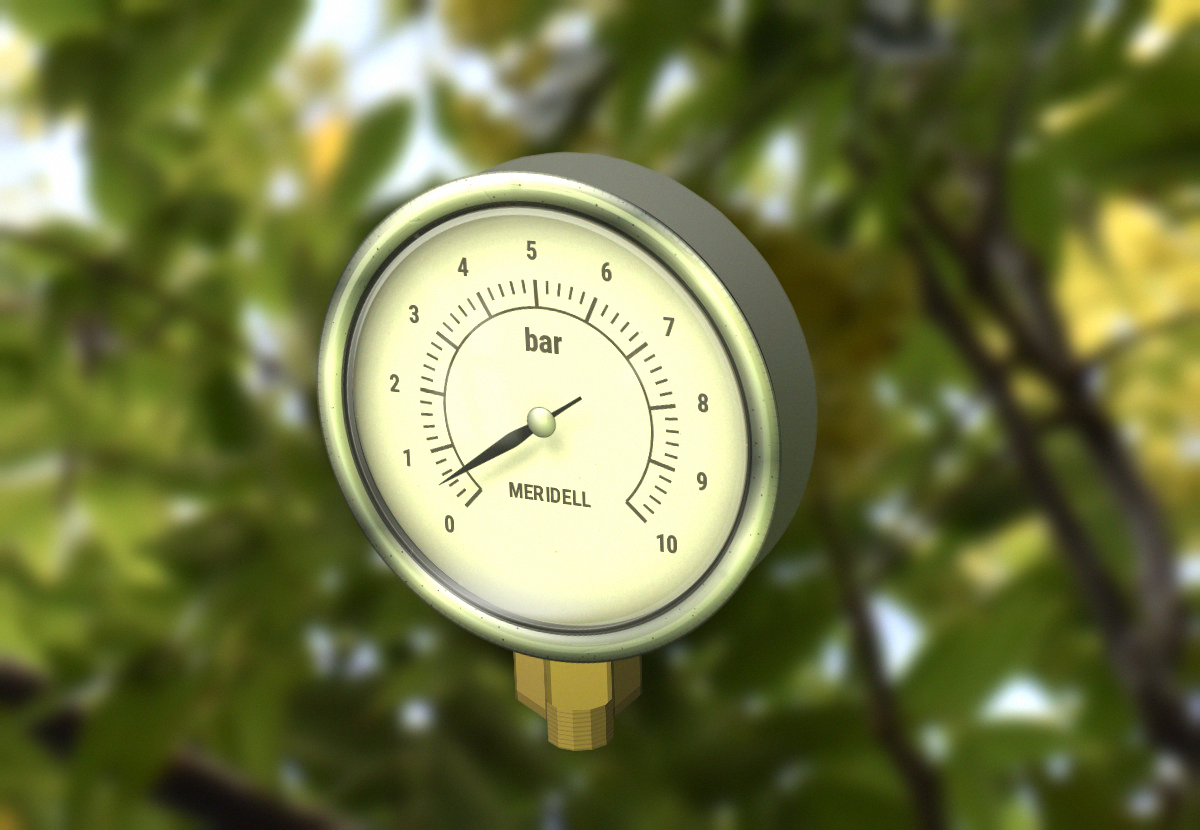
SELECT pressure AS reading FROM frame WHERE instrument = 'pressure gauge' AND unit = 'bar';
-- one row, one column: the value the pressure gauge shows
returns 0.5 bar
